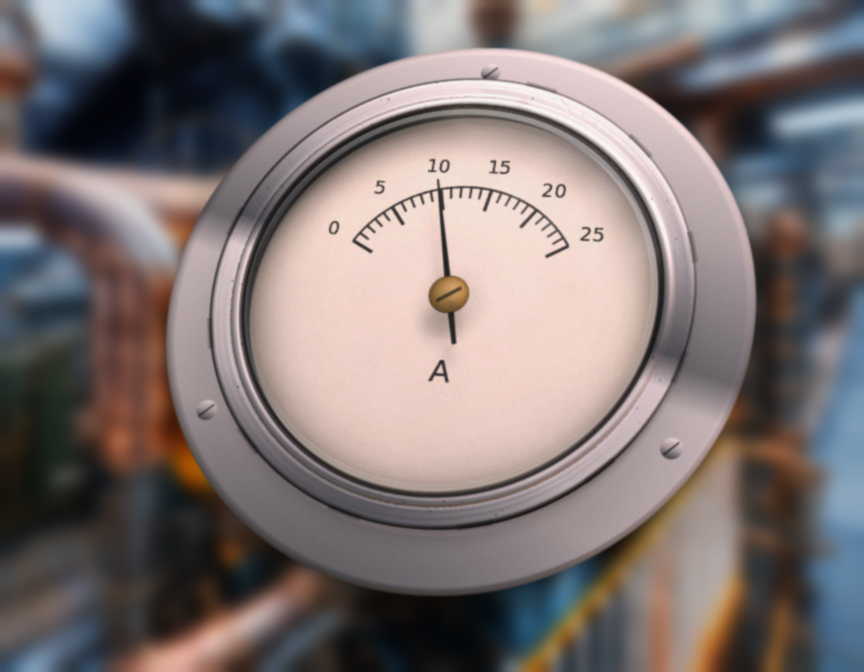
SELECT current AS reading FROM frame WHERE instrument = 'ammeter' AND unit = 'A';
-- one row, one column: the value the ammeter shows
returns 10 A
